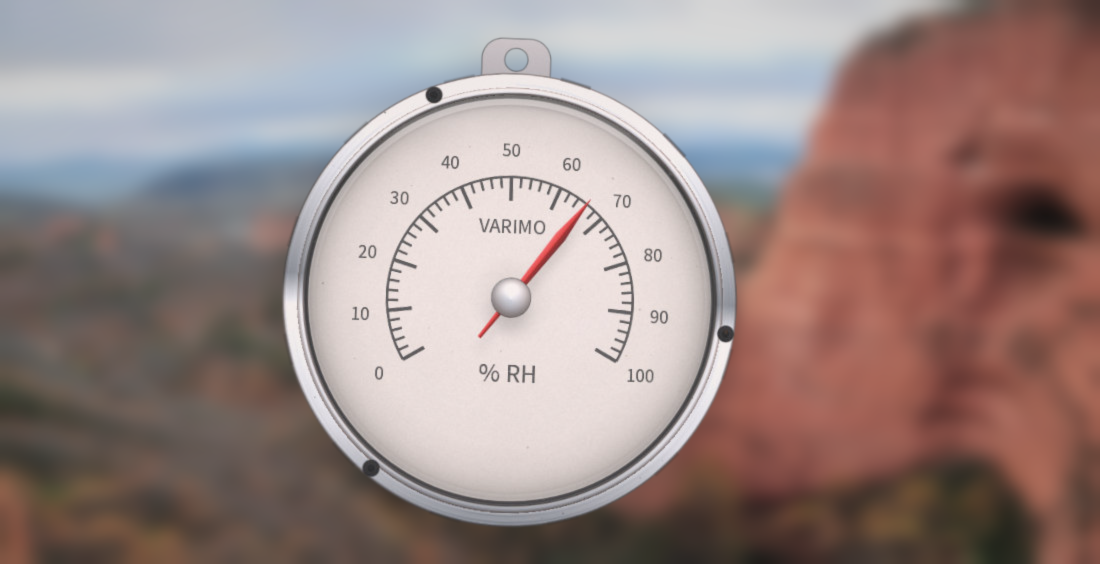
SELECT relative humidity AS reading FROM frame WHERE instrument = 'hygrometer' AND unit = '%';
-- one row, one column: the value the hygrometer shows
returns 66 %
